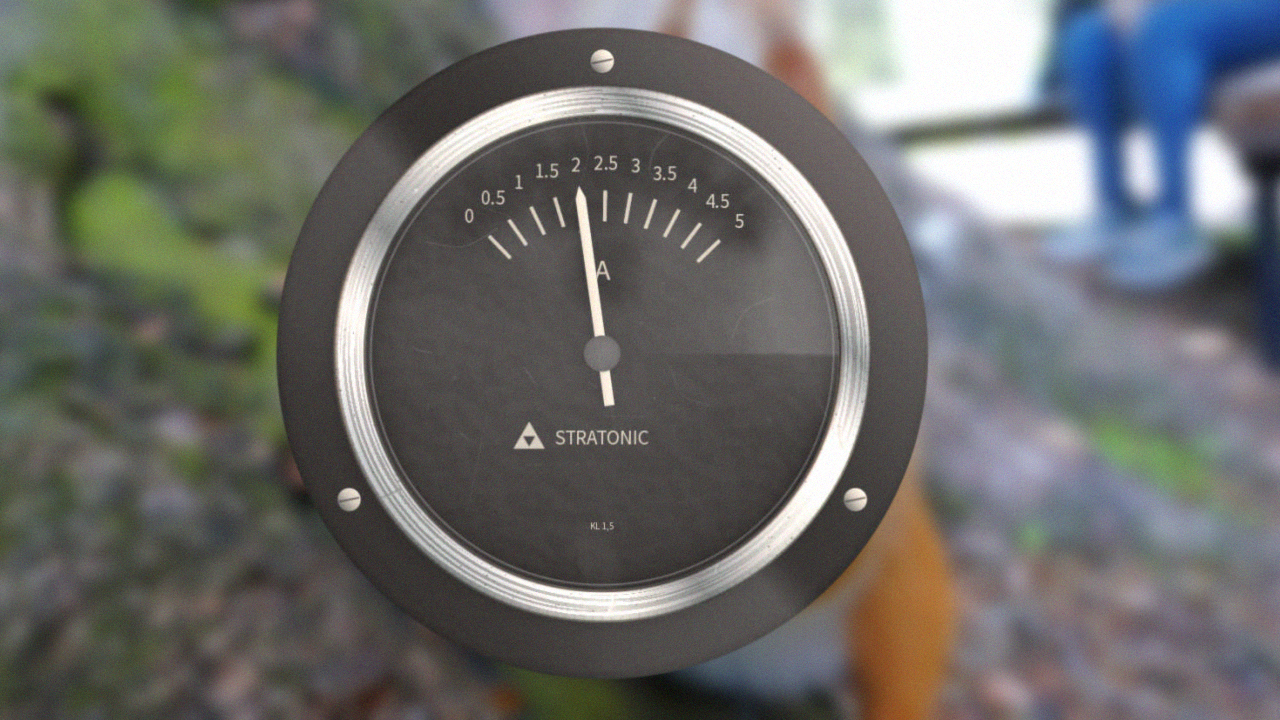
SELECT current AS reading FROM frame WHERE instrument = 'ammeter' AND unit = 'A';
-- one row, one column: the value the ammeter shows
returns 2 A
